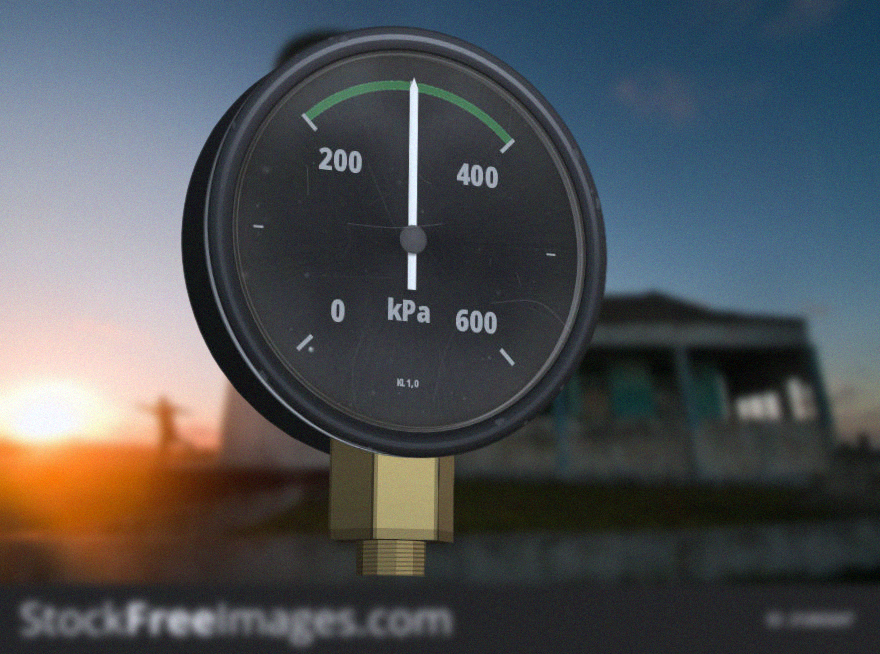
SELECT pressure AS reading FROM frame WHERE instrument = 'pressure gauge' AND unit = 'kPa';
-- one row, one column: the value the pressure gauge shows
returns 300 kPa
